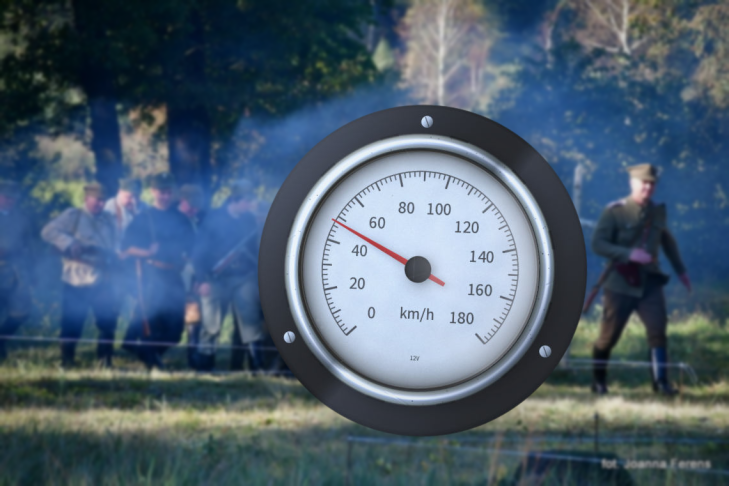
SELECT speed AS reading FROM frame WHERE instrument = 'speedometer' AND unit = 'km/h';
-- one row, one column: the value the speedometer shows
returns 48 km/h
